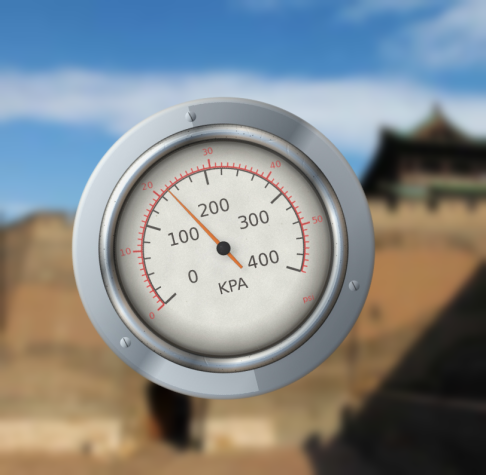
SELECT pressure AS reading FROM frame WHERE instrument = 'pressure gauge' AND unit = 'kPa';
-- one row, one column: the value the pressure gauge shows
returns 150 kPa
